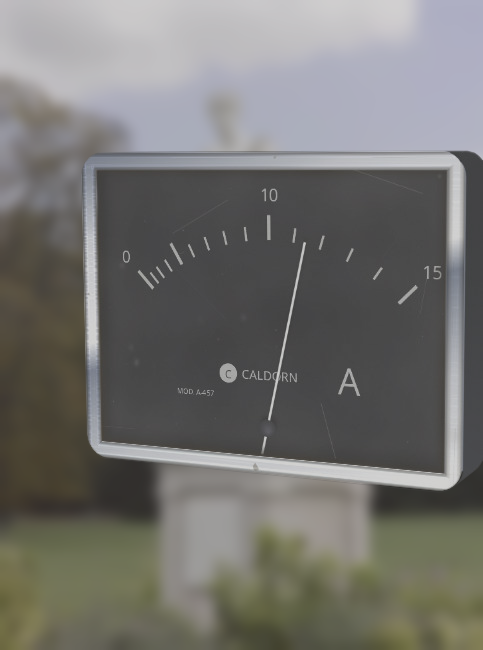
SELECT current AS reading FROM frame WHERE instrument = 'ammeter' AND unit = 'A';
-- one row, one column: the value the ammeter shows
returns 11.5 A
